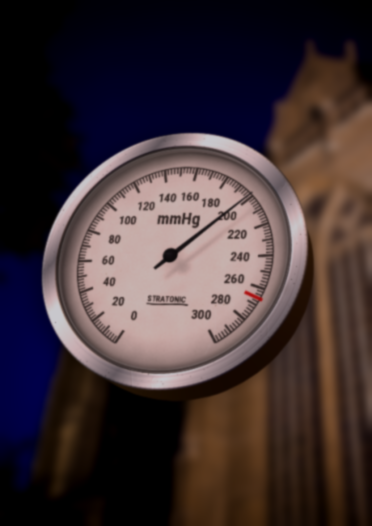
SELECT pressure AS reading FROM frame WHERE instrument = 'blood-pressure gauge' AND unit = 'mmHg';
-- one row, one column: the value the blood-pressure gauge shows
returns 200 mmHg
